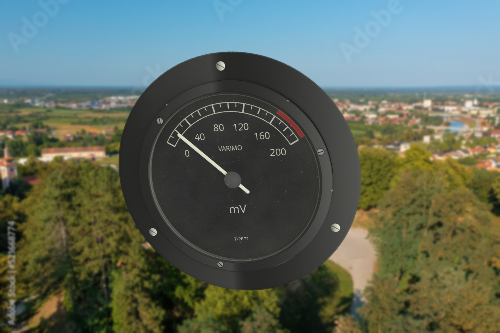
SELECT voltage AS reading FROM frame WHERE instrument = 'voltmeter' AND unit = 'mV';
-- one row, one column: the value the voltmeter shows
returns 20 mV
